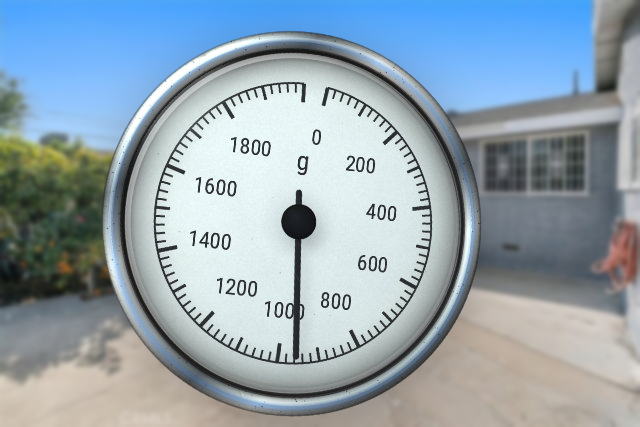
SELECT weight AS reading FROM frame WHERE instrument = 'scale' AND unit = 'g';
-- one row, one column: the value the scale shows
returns 960 g
